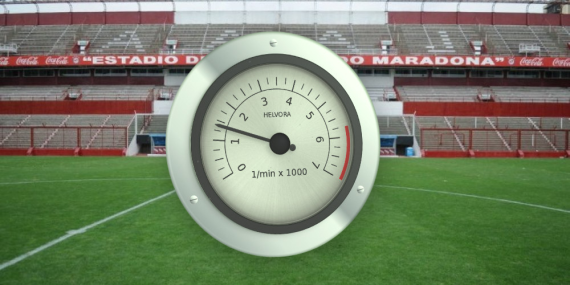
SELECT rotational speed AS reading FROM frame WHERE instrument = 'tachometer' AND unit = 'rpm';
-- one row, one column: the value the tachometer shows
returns 1375 rpm
